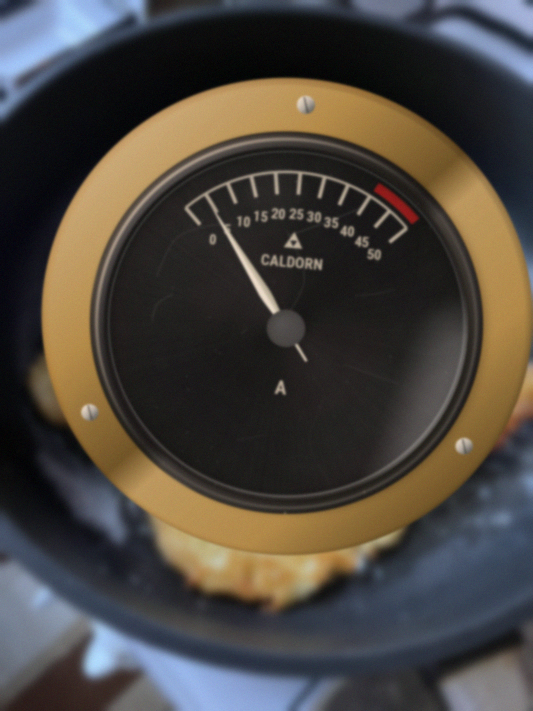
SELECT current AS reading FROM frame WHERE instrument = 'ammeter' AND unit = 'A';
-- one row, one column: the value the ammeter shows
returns 5 A
